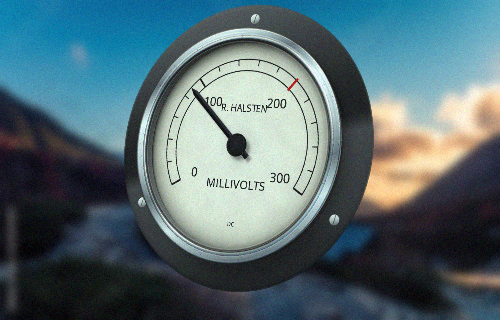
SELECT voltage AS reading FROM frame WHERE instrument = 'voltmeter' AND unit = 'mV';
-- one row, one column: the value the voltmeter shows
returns 90 mV
